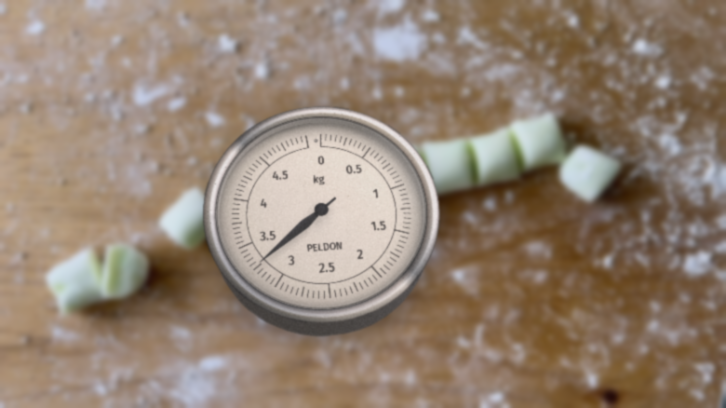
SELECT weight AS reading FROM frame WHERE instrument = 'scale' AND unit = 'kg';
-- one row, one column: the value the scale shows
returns 3.25 kg
